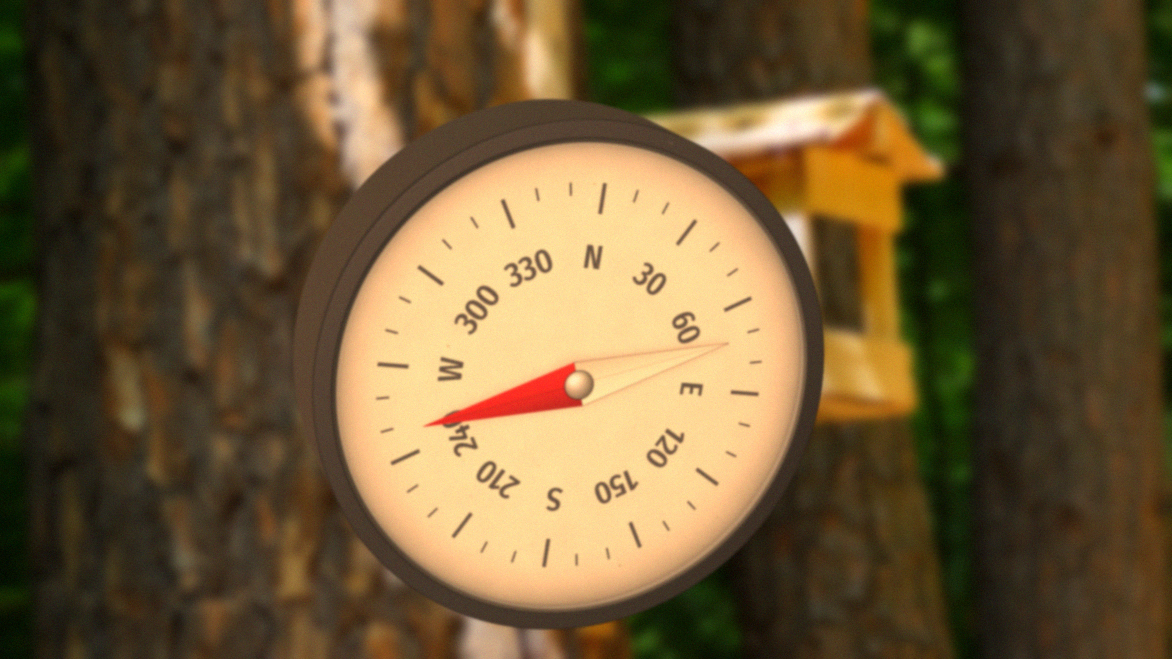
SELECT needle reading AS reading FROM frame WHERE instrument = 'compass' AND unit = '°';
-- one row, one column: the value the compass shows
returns 250 °
